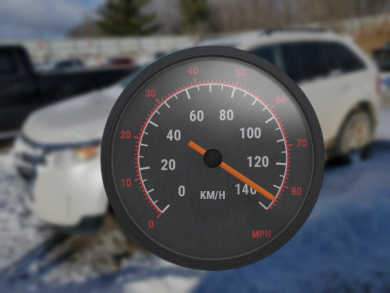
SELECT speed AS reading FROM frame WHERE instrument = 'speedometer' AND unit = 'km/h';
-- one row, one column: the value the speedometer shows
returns 135 km/h
